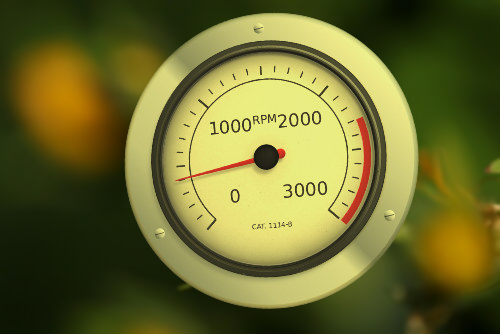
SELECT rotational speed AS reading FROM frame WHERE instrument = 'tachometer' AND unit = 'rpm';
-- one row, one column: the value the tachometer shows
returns 400 rpm
